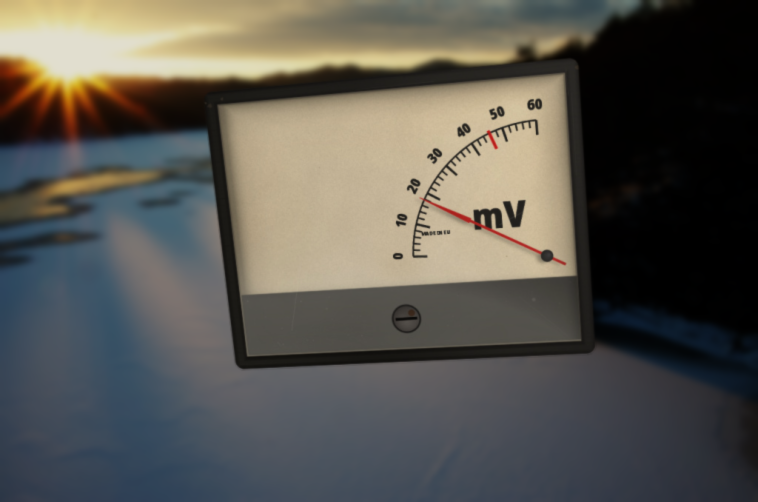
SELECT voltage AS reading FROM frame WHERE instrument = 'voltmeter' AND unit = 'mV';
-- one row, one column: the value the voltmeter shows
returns 18 mV
